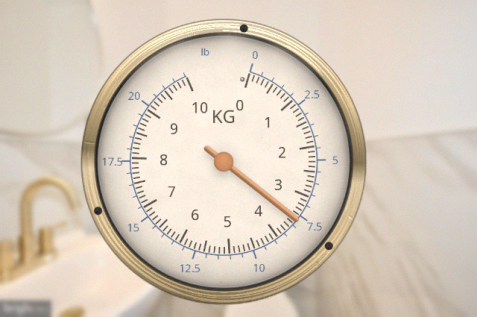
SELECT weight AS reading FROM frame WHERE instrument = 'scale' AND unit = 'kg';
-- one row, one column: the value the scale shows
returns 3.5 kg
